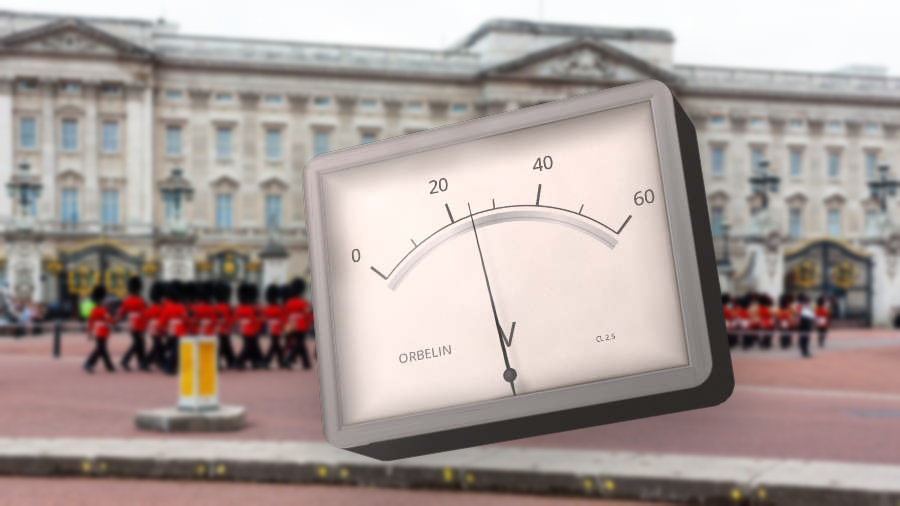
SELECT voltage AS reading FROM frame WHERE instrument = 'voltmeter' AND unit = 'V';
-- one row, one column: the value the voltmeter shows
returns 25 V
